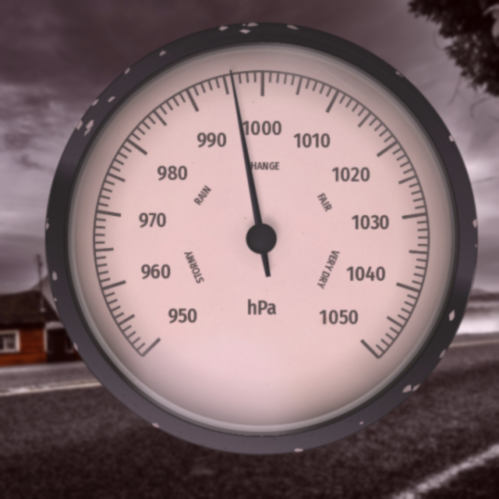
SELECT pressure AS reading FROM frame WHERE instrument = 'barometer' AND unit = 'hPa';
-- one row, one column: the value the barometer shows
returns 996 hPa
